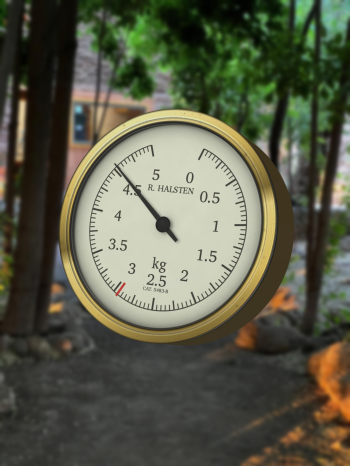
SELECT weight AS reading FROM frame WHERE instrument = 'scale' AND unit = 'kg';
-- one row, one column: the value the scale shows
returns 4.55 kg
